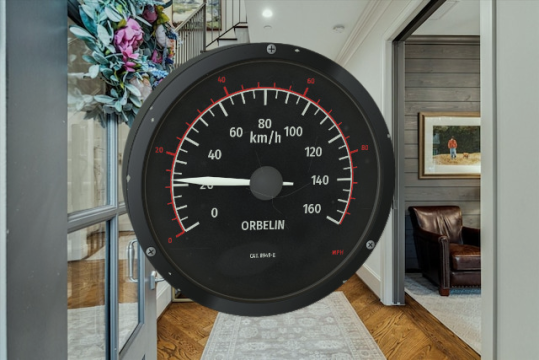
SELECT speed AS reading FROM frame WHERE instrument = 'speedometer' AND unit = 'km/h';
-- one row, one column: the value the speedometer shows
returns 22.5 km/h
